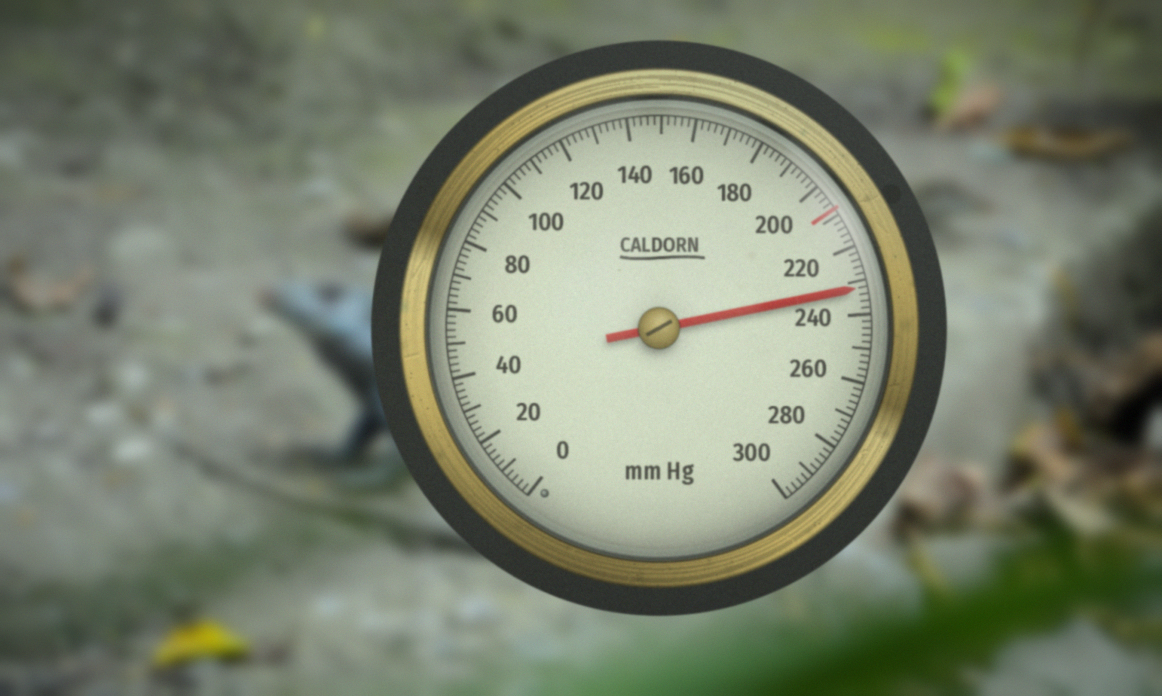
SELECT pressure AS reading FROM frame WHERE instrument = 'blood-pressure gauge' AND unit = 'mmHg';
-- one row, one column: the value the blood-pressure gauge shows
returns 232 mmHg
